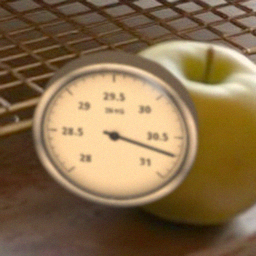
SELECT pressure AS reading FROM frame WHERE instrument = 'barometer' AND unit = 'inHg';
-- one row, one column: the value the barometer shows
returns 30.7 inHg
